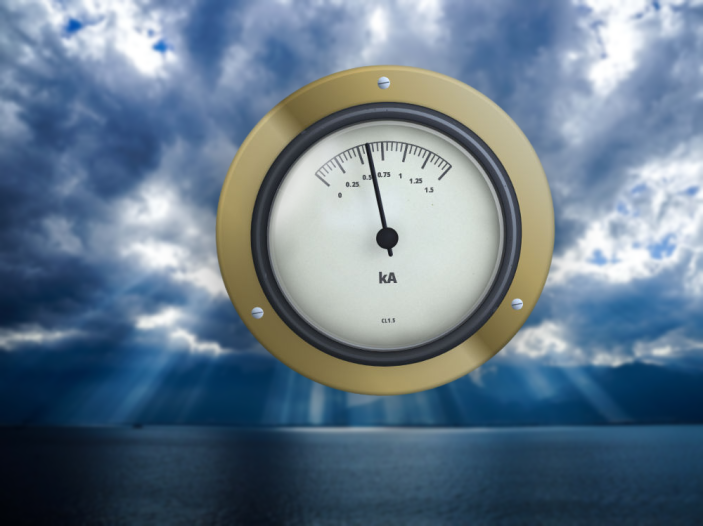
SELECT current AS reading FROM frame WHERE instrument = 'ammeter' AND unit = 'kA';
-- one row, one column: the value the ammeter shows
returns 0.6 kA
